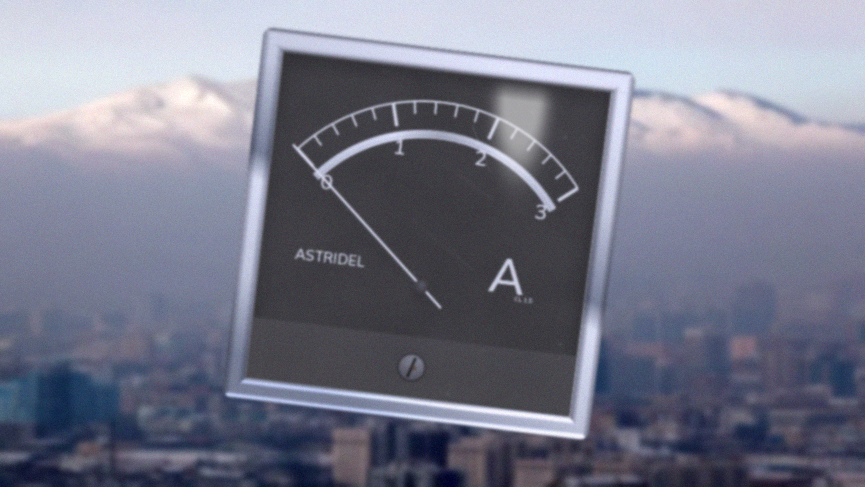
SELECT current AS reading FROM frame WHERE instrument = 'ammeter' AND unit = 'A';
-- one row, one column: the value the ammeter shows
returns 0 A
